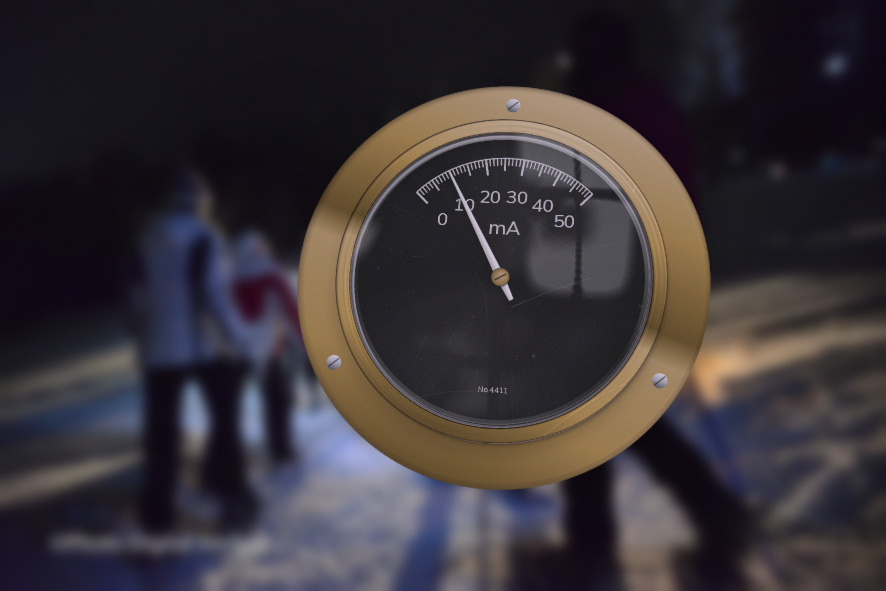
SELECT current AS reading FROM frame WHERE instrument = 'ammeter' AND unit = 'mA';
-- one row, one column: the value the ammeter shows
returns 10 mA
